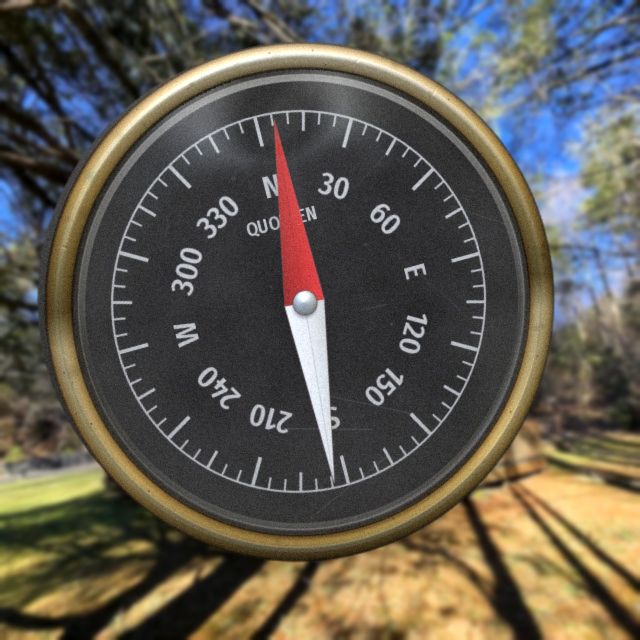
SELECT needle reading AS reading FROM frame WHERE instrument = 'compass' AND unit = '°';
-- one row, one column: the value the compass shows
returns 5 °
